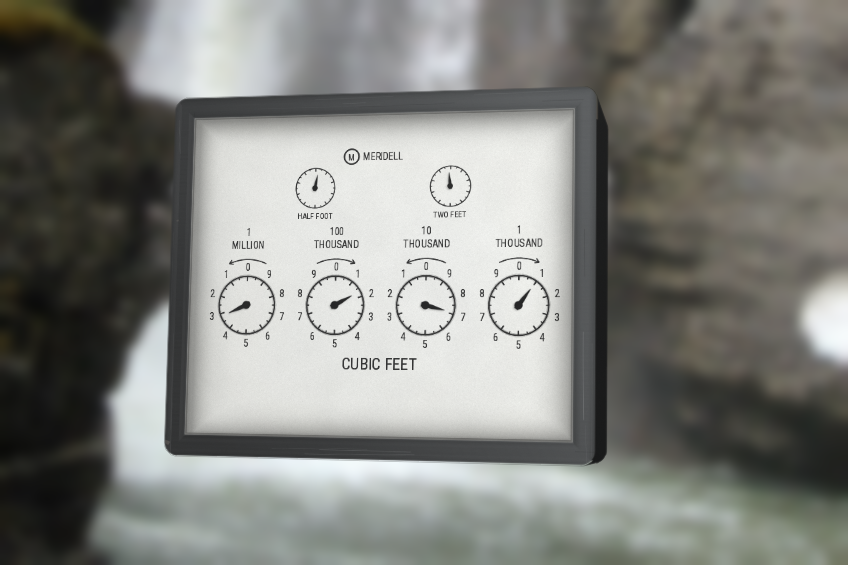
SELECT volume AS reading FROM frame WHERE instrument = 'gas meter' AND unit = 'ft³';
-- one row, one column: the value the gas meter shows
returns 317100 ft³
